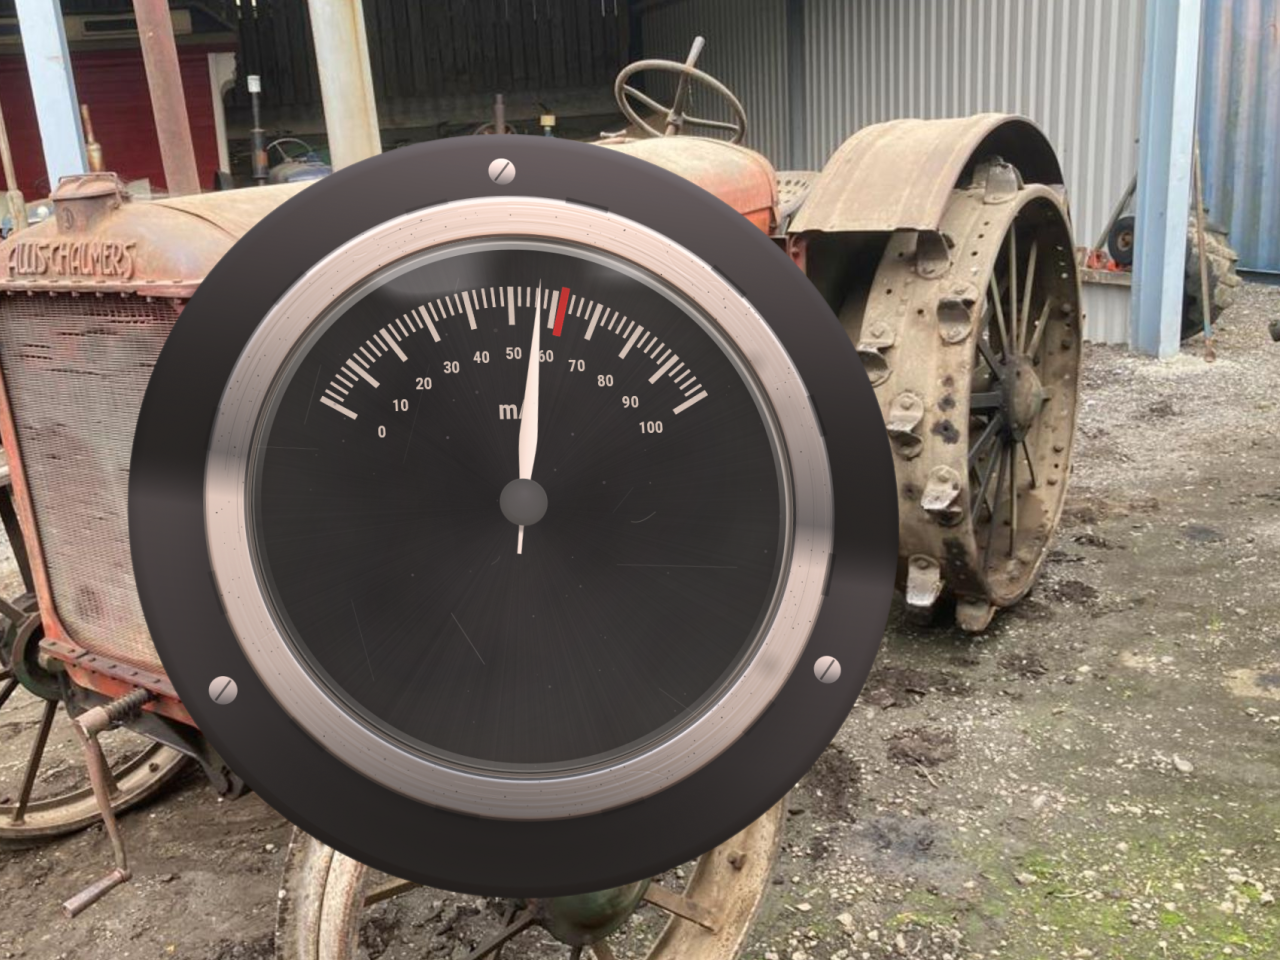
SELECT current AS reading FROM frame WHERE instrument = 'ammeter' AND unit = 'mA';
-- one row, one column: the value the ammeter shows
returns 56 mA
